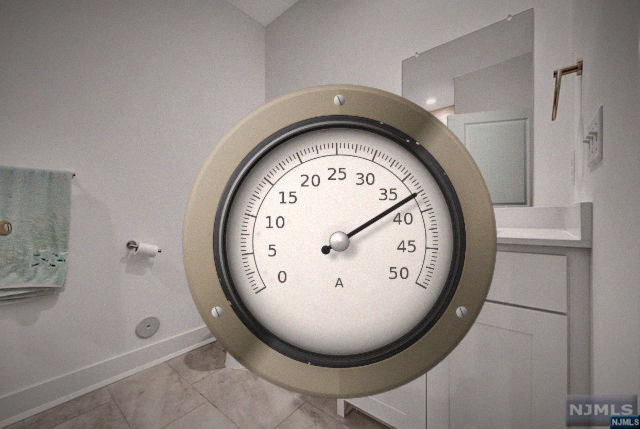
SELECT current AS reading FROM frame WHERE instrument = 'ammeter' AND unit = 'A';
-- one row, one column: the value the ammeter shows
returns 37.5 A
